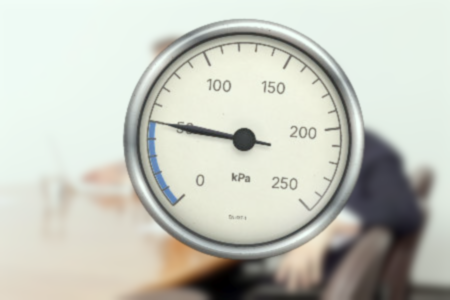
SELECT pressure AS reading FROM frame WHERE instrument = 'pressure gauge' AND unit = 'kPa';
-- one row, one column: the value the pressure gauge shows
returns 50 kPa
